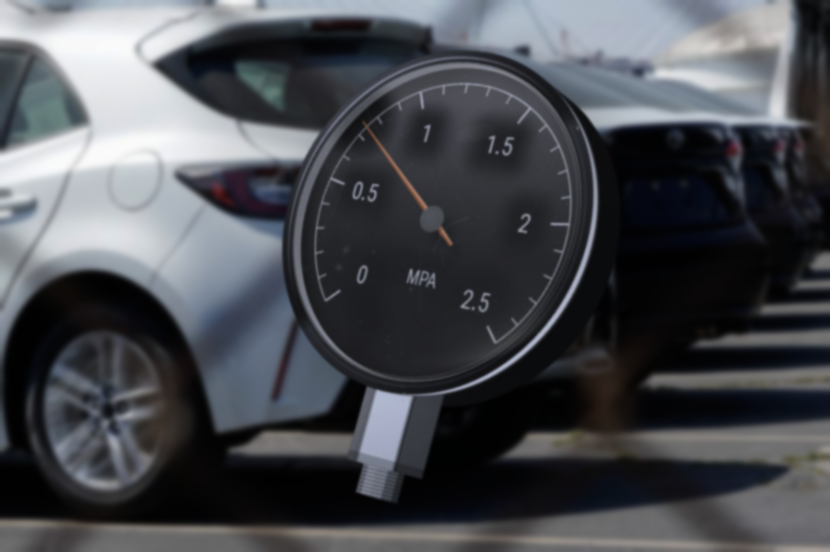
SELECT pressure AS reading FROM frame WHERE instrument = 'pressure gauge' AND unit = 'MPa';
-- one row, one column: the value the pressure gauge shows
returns 0.75 MPa
